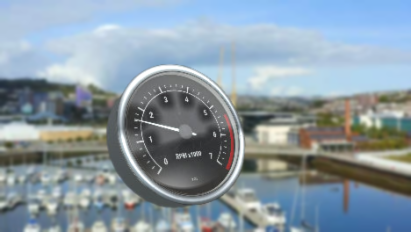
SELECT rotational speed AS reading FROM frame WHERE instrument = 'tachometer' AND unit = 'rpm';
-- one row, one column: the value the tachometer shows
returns 1600 rpm
